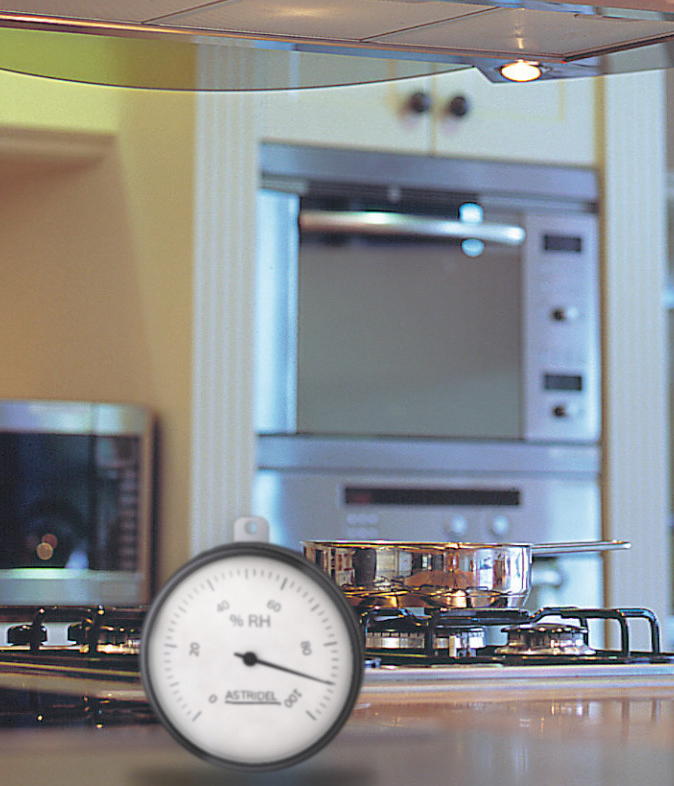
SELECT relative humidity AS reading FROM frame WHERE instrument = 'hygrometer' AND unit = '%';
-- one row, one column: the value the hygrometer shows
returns 90 %
